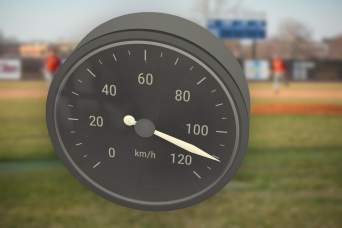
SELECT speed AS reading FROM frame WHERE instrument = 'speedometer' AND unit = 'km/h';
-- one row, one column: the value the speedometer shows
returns 110 km/h
